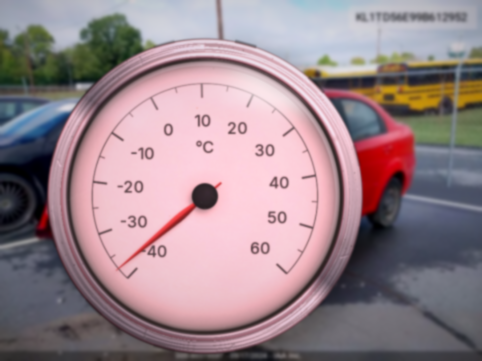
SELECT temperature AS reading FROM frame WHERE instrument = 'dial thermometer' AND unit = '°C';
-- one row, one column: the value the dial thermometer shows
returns -37.5 °C
